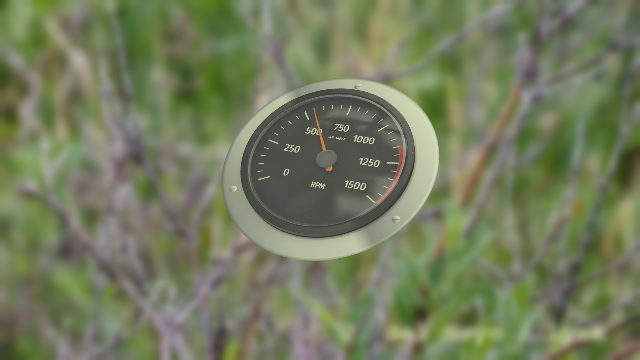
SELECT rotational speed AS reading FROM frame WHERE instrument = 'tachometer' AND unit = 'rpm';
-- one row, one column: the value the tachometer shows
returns 550 rpm
